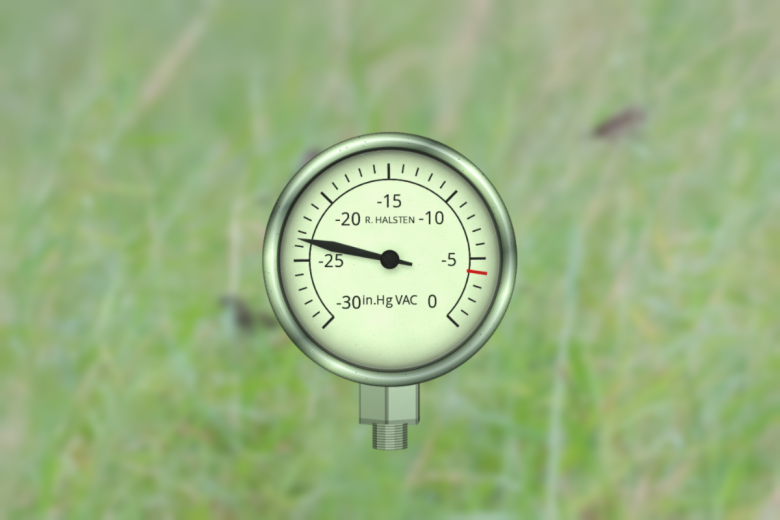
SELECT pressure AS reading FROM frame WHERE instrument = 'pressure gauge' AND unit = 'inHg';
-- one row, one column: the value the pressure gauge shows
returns -23.5 inHg
